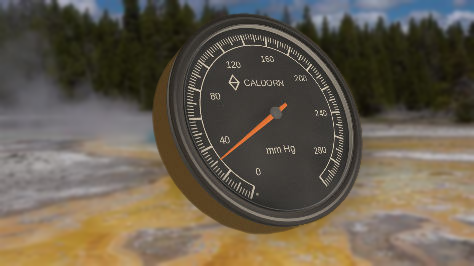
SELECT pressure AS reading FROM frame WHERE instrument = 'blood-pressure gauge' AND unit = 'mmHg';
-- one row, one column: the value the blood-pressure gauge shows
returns 30 mmHg
